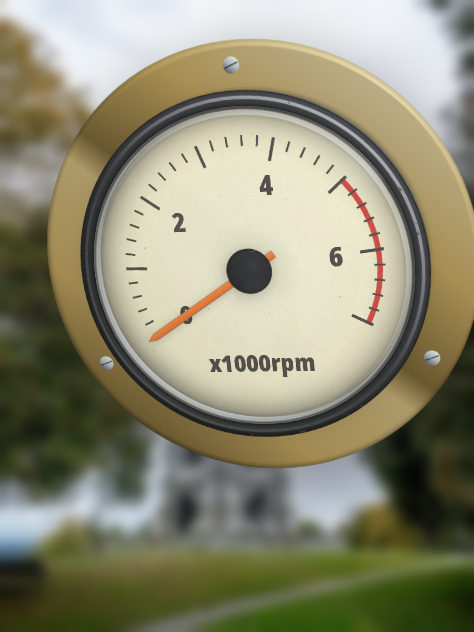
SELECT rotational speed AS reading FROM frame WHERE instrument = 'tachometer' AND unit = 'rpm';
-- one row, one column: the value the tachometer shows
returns 0 rpm
